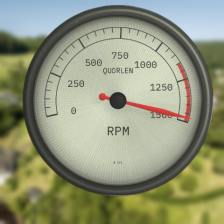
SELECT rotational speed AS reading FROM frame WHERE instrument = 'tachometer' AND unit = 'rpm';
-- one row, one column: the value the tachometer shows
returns 1475 rpm
